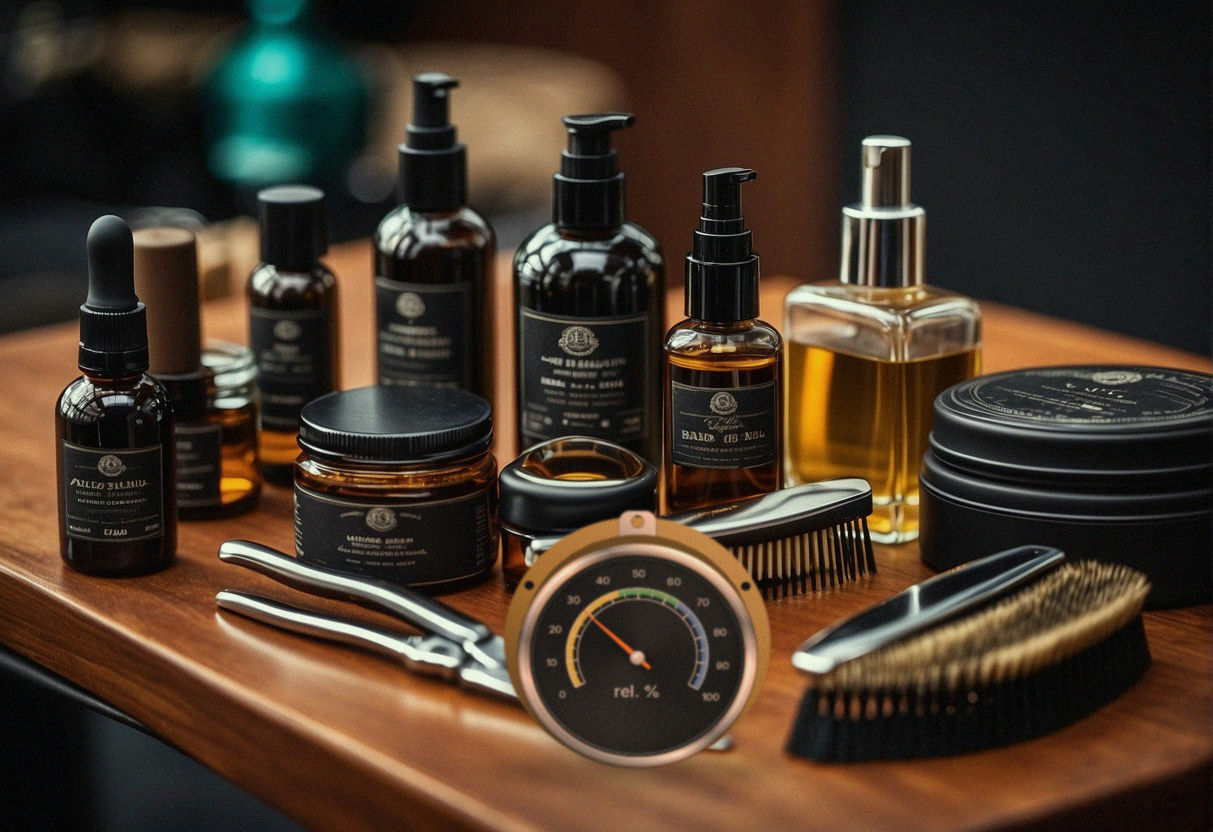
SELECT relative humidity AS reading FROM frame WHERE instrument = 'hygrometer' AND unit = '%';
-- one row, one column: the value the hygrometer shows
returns 30 %
